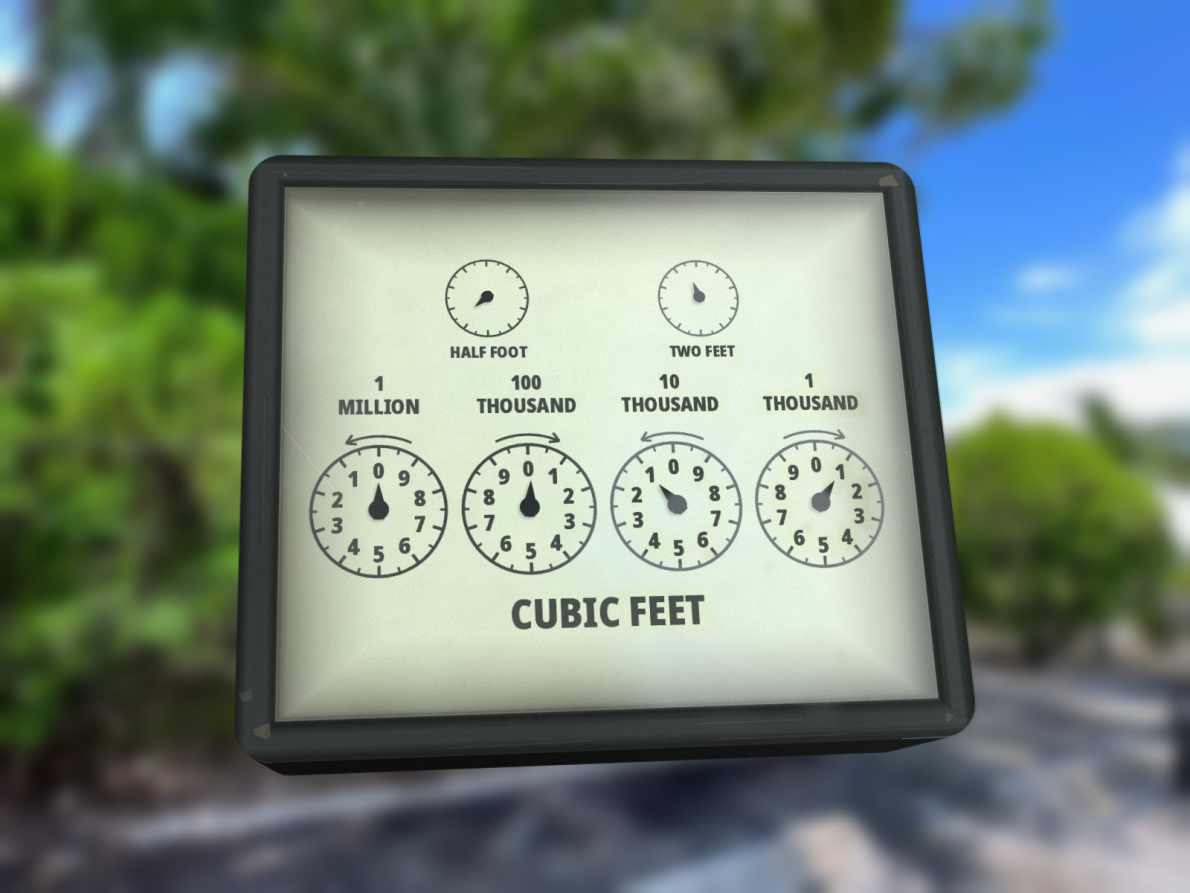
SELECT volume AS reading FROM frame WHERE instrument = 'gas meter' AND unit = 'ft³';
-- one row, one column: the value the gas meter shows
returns 1100 ft³
